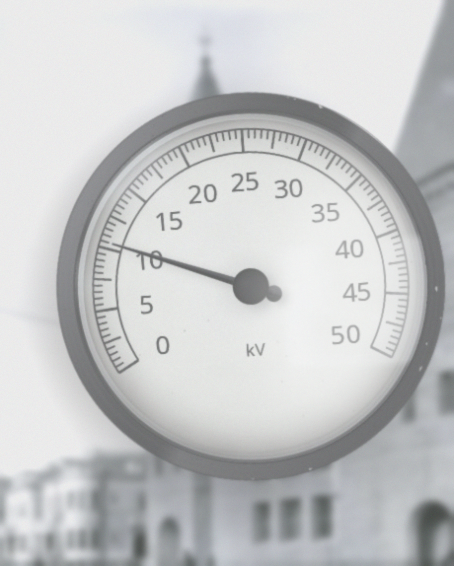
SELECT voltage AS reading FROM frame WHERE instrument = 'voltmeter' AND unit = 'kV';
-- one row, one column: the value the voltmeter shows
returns 10.5 kV
